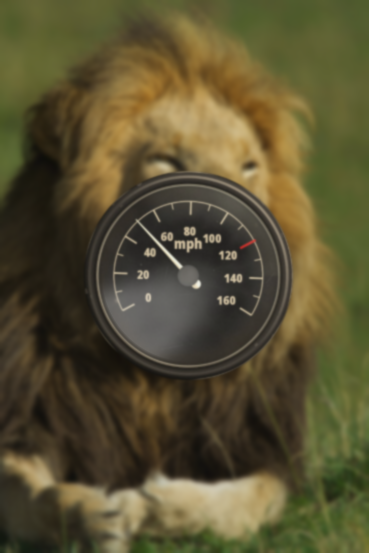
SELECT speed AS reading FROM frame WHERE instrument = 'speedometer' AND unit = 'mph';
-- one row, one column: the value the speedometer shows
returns 50 mph
